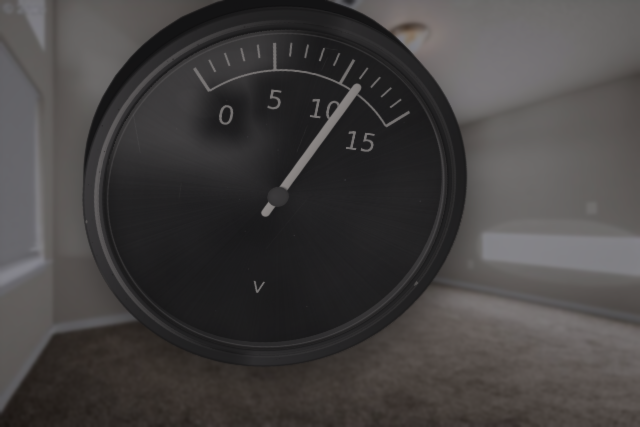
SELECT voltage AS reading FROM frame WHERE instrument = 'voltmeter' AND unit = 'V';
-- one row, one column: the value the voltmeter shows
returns 11 V
